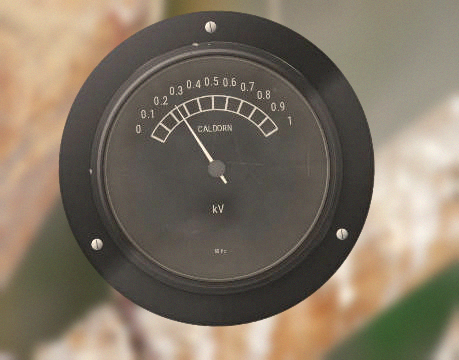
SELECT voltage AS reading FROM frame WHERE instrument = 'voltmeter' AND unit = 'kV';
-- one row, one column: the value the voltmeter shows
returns 0.25 kV
